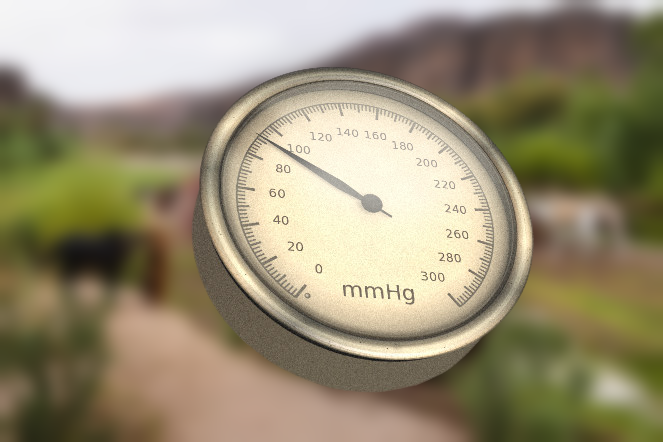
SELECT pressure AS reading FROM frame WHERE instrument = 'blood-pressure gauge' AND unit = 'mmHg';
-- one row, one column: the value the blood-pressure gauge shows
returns 90 mmHg
